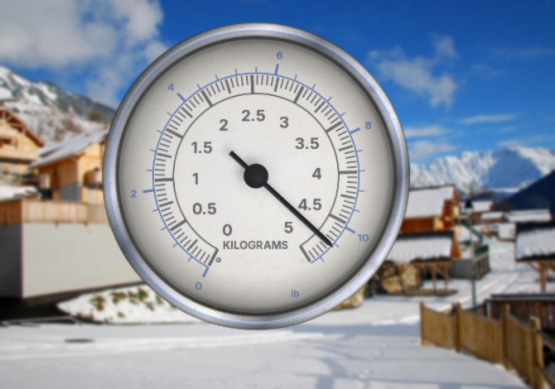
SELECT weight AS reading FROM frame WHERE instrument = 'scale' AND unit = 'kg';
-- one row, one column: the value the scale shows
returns 4.75 kg
